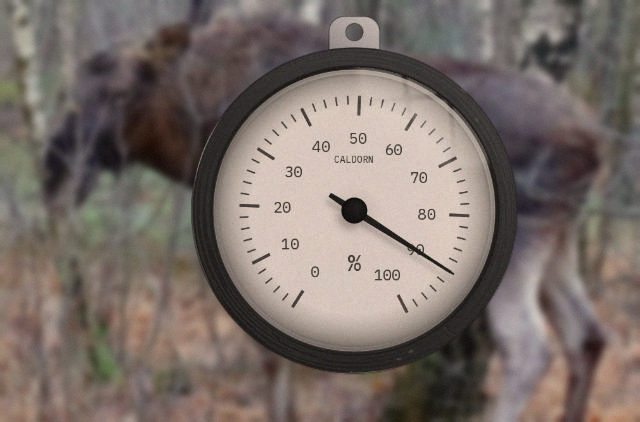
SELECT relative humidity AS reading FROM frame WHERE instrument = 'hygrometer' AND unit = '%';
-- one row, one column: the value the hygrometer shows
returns 90 %
